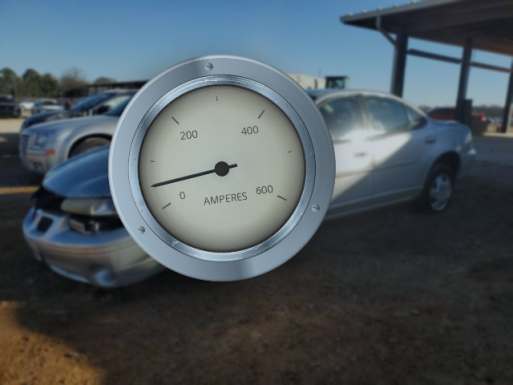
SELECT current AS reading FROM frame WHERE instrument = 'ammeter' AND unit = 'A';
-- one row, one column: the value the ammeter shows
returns 50 A
